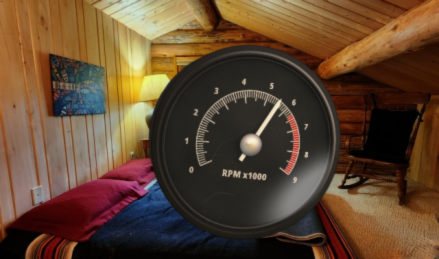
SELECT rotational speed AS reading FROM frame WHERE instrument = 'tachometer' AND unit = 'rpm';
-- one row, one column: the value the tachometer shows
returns 5500 rpm
